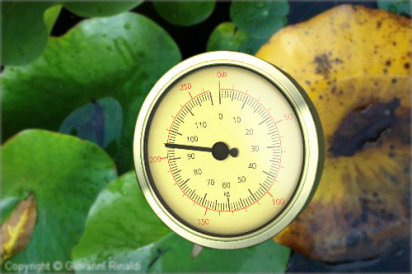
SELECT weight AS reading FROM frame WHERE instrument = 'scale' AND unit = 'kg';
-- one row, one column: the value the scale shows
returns 95 kg
